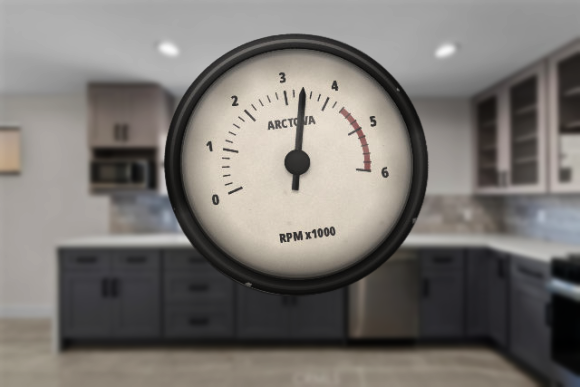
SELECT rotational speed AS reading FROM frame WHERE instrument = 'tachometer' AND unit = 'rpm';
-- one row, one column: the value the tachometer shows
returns 3400 rpm
